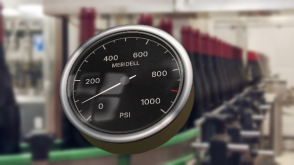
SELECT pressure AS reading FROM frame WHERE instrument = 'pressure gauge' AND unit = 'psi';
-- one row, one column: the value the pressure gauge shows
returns 75 psi
